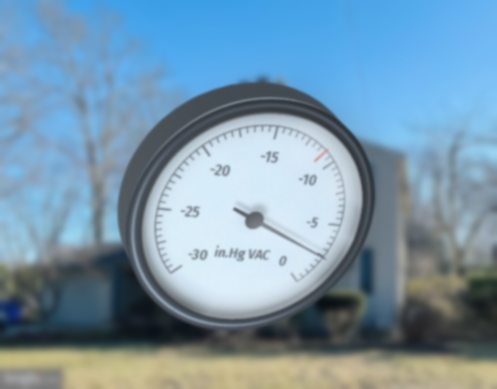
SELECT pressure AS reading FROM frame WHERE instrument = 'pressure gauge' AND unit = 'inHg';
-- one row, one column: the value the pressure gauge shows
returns -2.5 inHg
